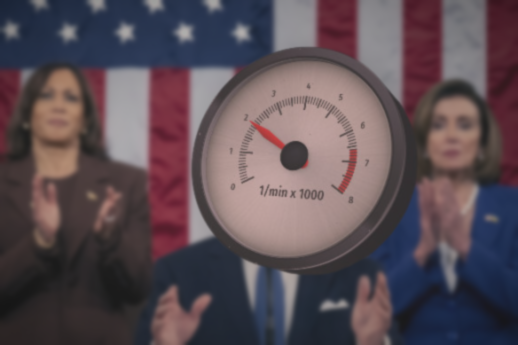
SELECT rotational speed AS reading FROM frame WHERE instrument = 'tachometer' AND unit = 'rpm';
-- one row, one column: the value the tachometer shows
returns 2000 rpm
